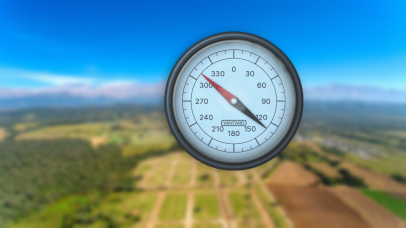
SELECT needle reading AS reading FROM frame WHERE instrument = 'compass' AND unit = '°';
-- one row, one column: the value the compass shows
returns 310 °
